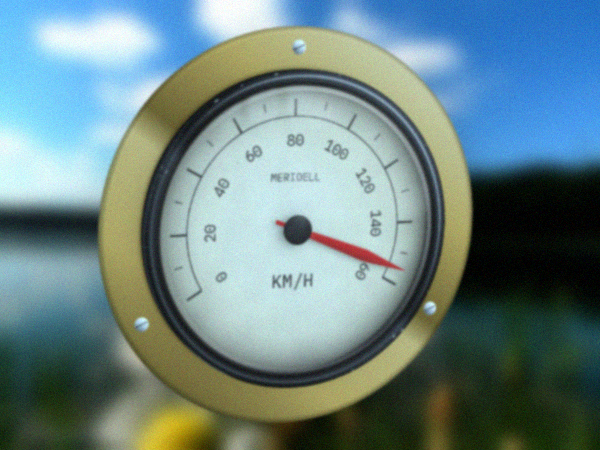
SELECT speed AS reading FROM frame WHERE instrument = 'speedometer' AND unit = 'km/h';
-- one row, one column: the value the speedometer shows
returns 155 km/h
